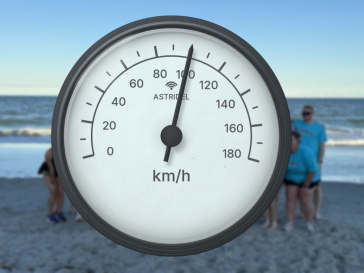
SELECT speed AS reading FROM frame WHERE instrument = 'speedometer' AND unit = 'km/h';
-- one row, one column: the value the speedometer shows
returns 100 km/h
